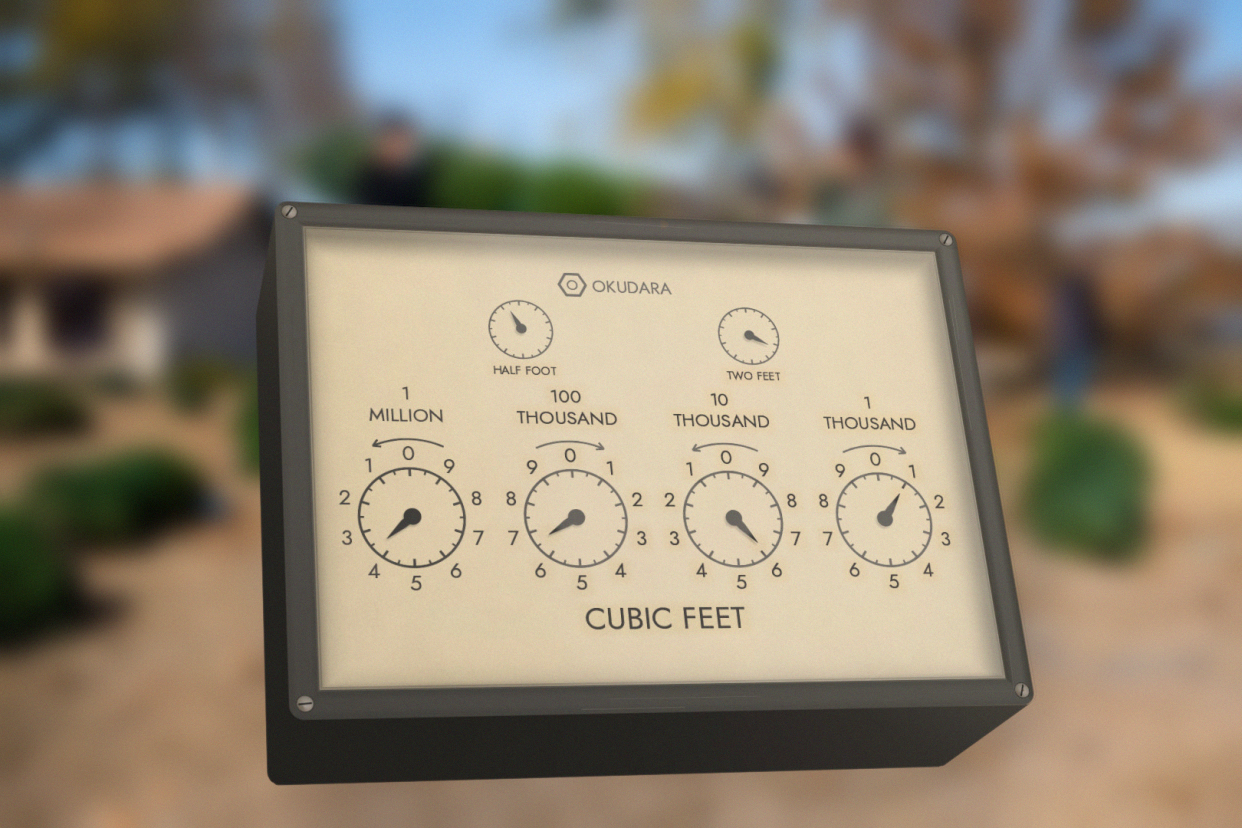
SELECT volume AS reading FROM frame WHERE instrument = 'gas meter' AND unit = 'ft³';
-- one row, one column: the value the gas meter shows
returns 366100 ft³
